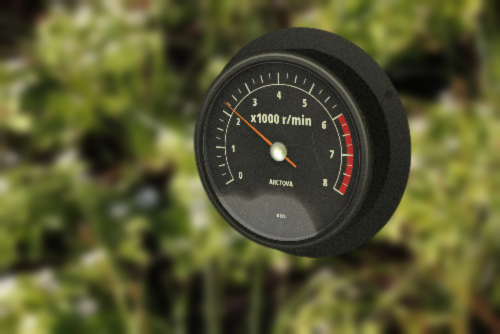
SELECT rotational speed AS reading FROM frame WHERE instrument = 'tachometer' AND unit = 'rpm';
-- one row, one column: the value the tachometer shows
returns 2250 rpm
